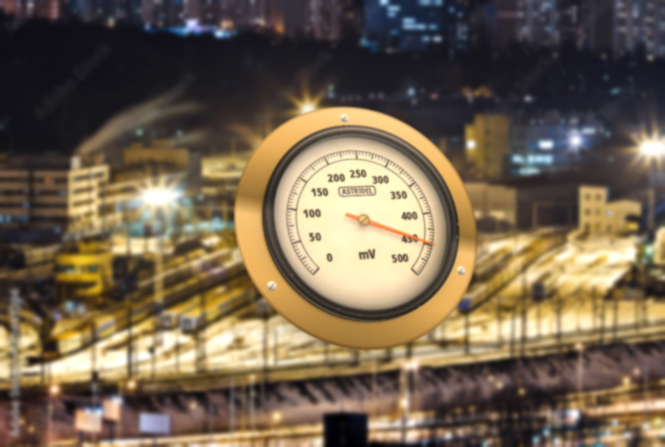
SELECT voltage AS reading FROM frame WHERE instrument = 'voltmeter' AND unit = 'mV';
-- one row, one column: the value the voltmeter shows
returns 450 mV
